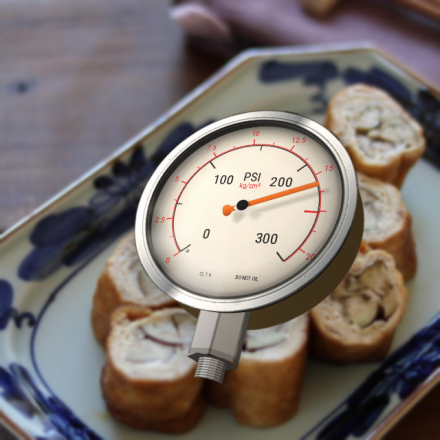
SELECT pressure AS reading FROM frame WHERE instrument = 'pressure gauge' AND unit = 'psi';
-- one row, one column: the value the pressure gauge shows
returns 225 psi
